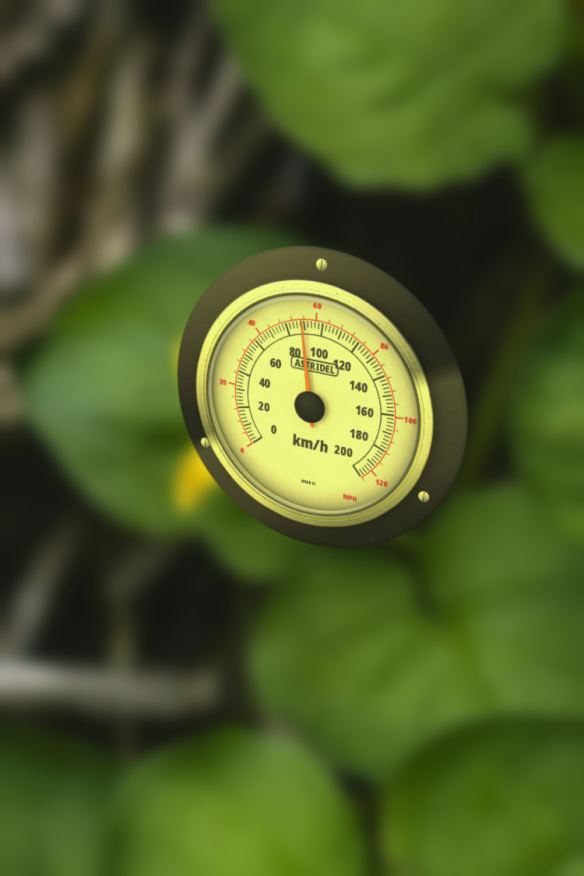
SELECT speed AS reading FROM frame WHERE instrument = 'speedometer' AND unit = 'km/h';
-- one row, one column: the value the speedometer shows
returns 90 km/h
